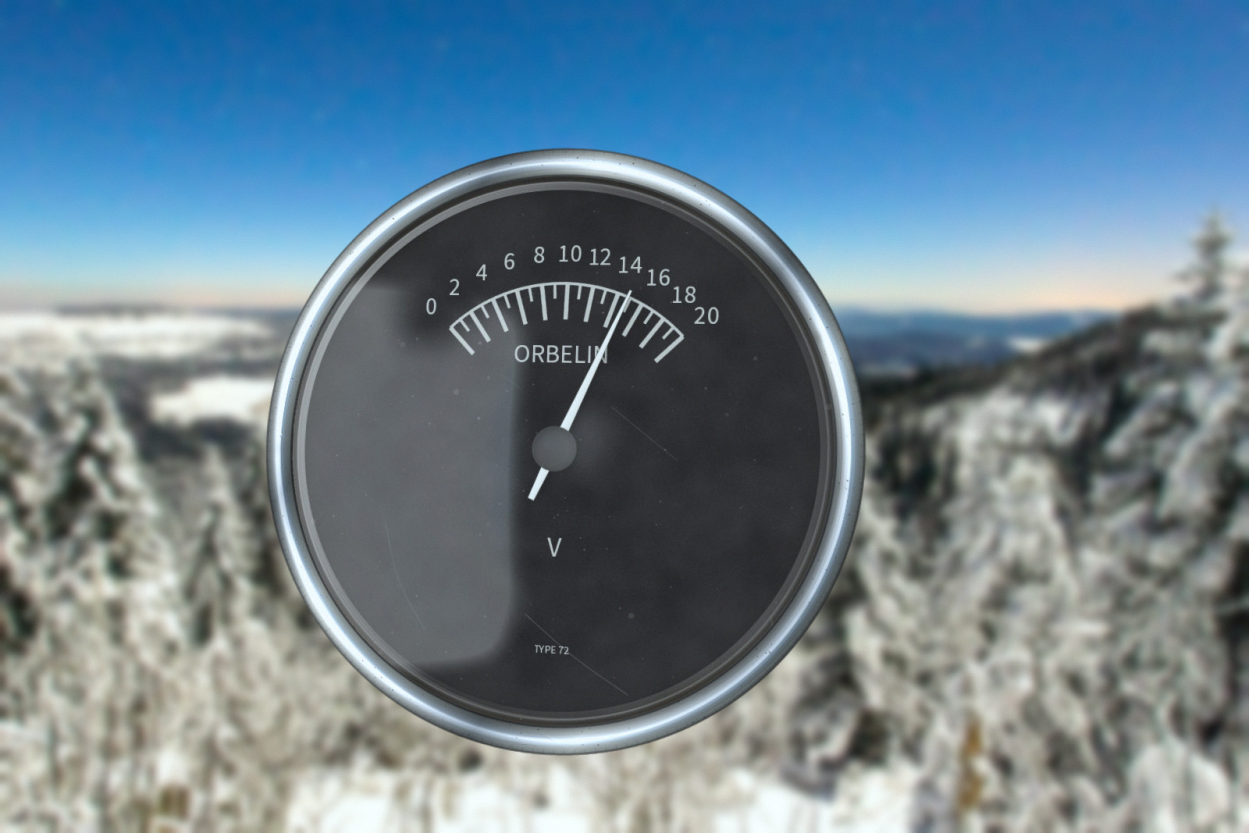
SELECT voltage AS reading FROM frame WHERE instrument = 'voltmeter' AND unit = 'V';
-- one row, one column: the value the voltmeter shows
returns 15 V
